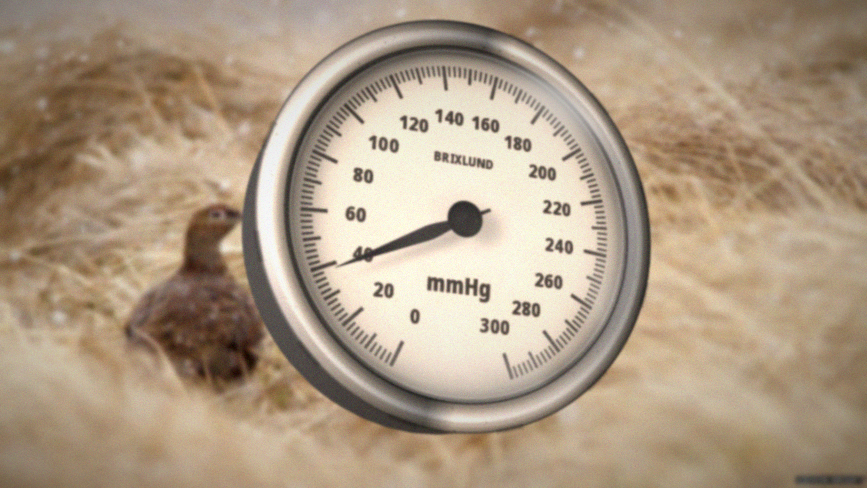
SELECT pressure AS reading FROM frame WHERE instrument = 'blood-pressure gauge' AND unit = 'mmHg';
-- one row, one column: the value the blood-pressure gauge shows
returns 38 mmHg
